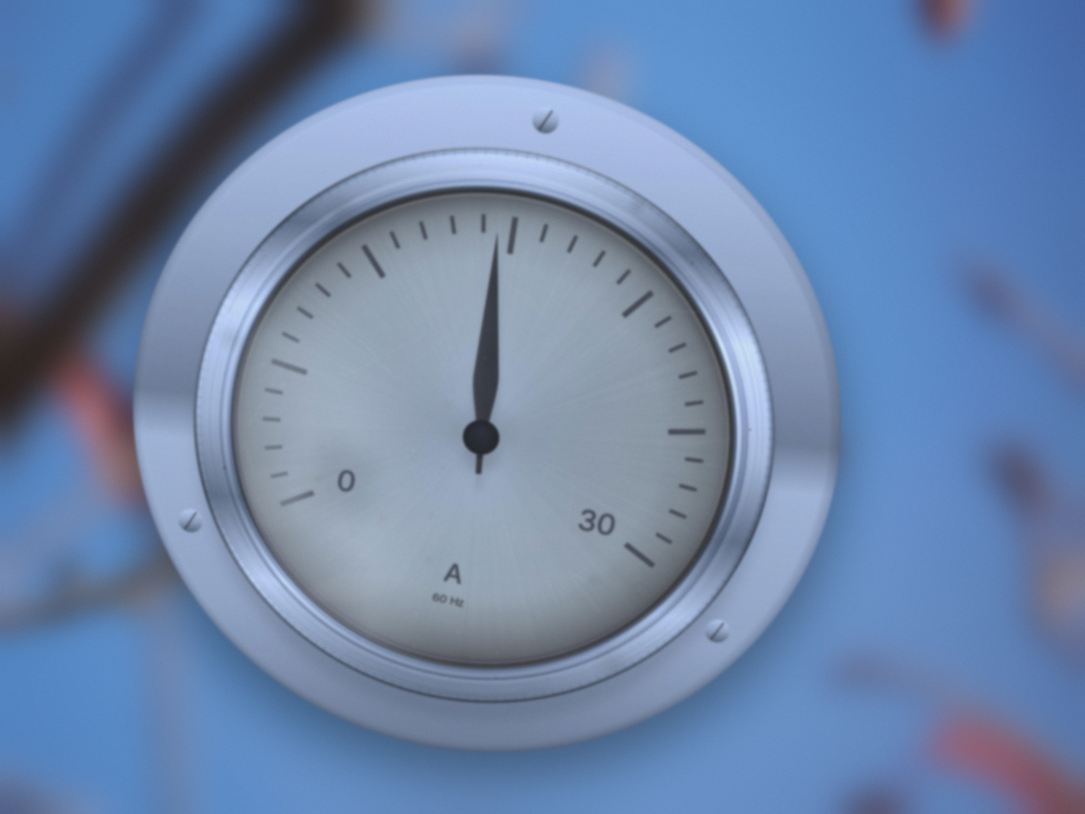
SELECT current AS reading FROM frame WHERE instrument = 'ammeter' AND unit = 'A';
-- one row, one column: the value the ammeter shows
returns 14.5 A
